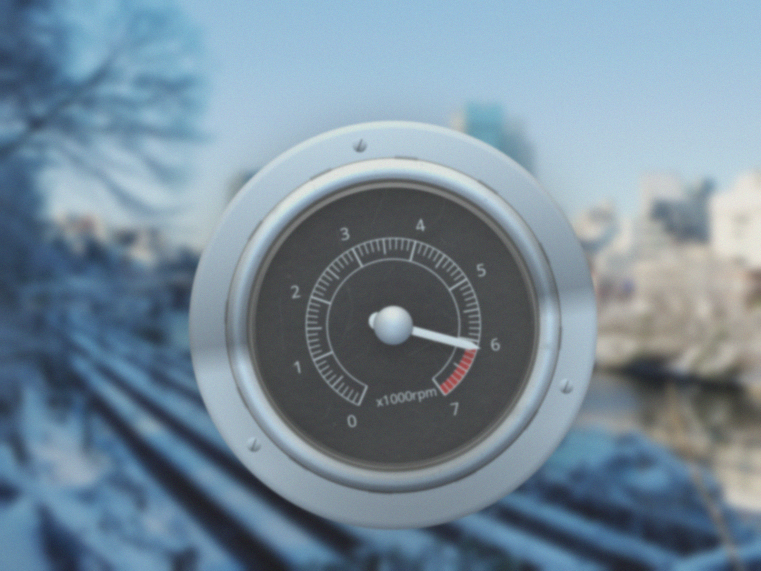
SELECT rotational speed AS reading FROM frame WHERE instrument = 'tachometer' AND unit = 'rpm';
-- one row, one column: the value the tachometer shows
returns 6100 rpm
